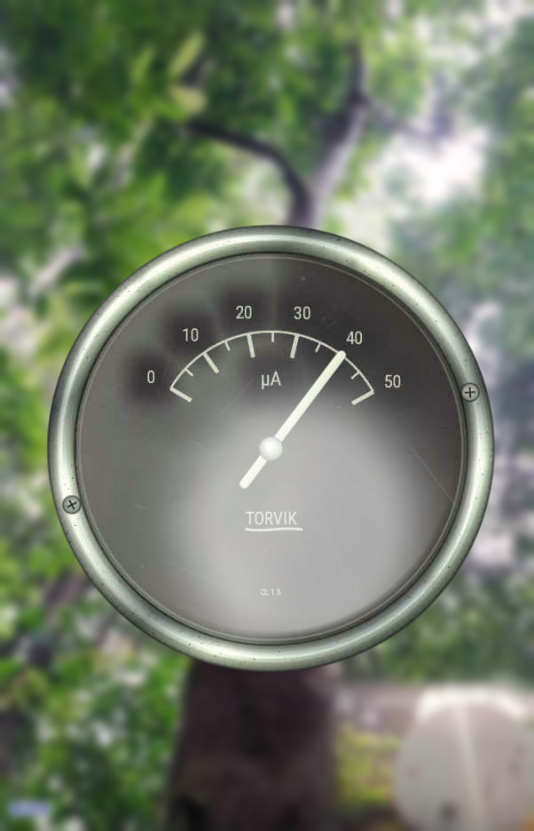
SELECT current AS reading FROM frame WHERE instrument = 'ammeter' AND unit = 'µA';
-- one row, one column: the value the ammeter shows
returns 40 µA
